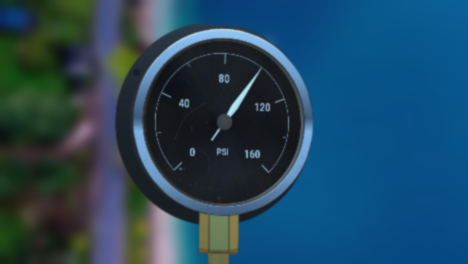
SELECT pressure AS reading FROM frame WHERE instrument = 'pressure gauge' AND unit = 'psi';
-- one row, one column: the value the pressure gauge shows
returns 100 psi
